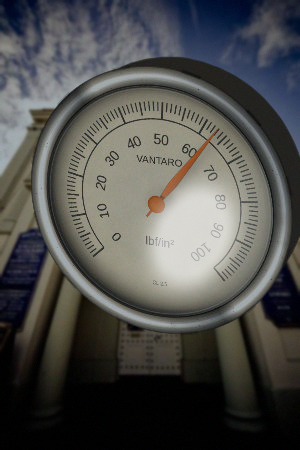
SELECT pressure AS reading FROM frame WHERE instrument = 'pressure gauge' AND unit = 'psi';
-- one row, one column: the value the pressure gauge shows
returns 63 psi
